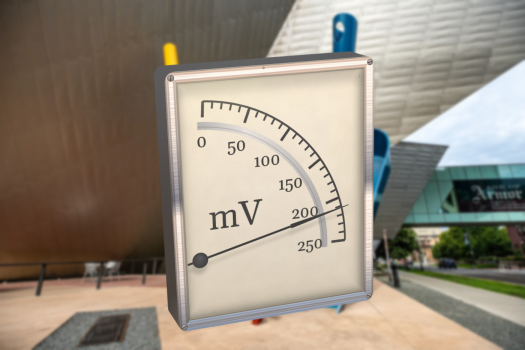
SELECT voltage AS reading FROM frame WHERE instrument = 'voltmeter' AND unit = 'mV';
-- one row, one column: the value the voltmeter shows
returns 210 mV
